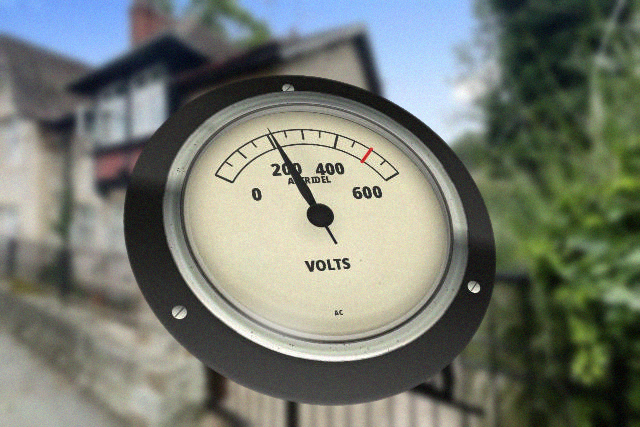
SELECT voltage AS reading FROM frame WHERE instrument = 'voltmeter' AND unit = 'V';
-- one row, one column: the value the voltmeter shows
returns 200 V
